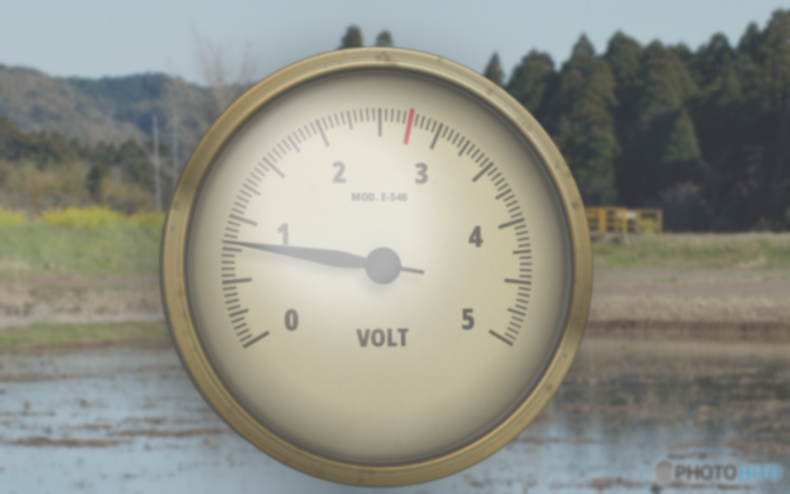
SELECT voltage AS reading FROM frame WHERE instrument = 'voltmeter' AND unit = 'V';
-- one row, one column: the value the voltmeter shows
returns 0.8 V
